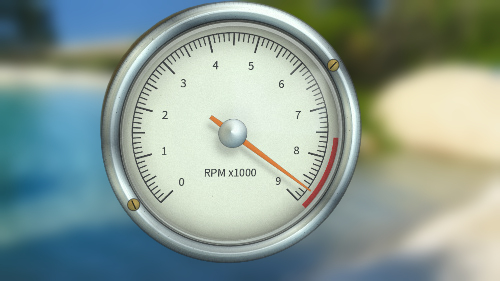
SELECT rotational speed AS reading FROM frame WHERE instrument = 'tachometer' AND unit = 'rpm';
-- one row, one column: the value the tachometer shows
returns 8700 rpm
